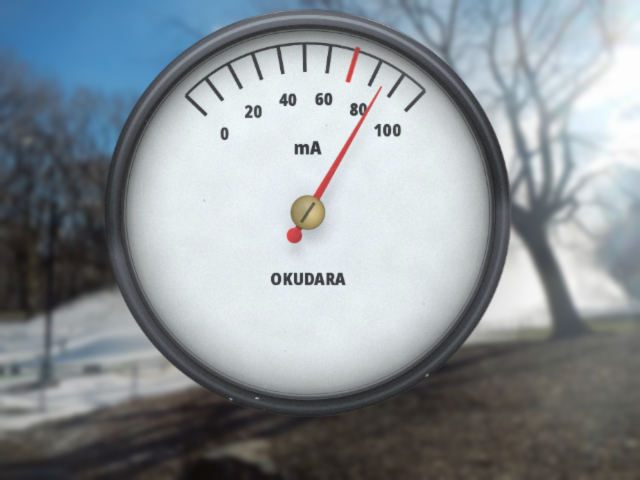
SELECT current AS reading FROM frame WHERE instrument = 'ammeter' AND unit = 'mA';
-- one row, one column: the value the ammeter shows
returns 85 mA
